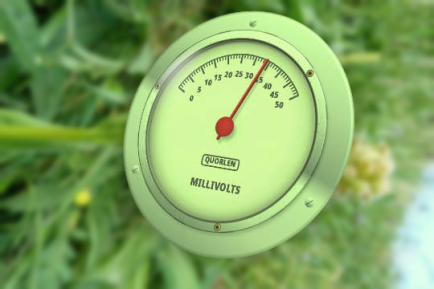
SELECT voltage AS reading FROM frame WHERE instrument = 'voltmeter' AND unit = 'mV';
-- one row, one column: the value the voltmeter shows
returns 35 mV
